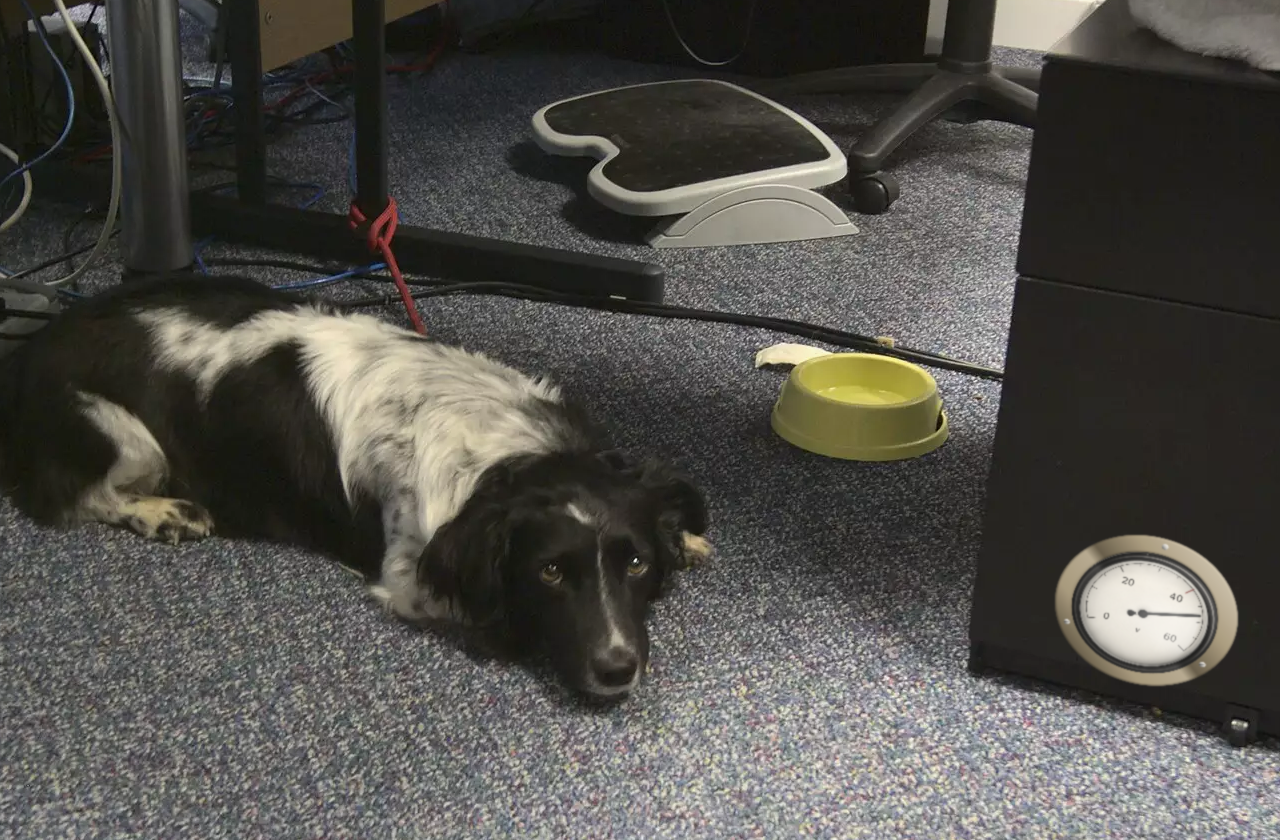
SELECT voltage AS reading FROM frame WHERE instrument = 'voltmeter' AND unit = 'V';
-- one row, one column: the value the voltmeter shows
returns 47.5 V
